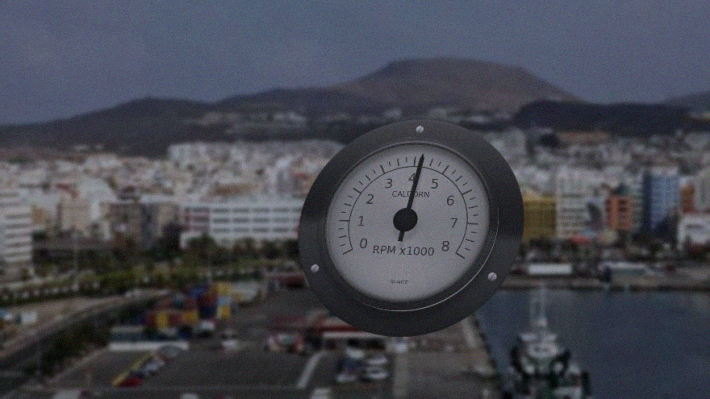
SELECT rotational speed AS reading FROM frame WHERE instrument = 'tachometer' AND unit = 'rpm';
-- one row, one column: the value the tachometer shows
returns 4250 rpm
